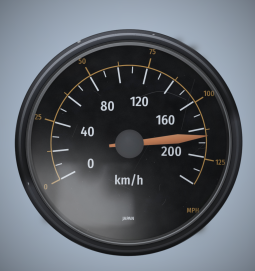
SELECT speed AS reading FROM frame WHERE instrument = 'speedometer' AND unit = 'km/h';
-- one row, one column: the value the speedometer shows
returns 185 km/h
